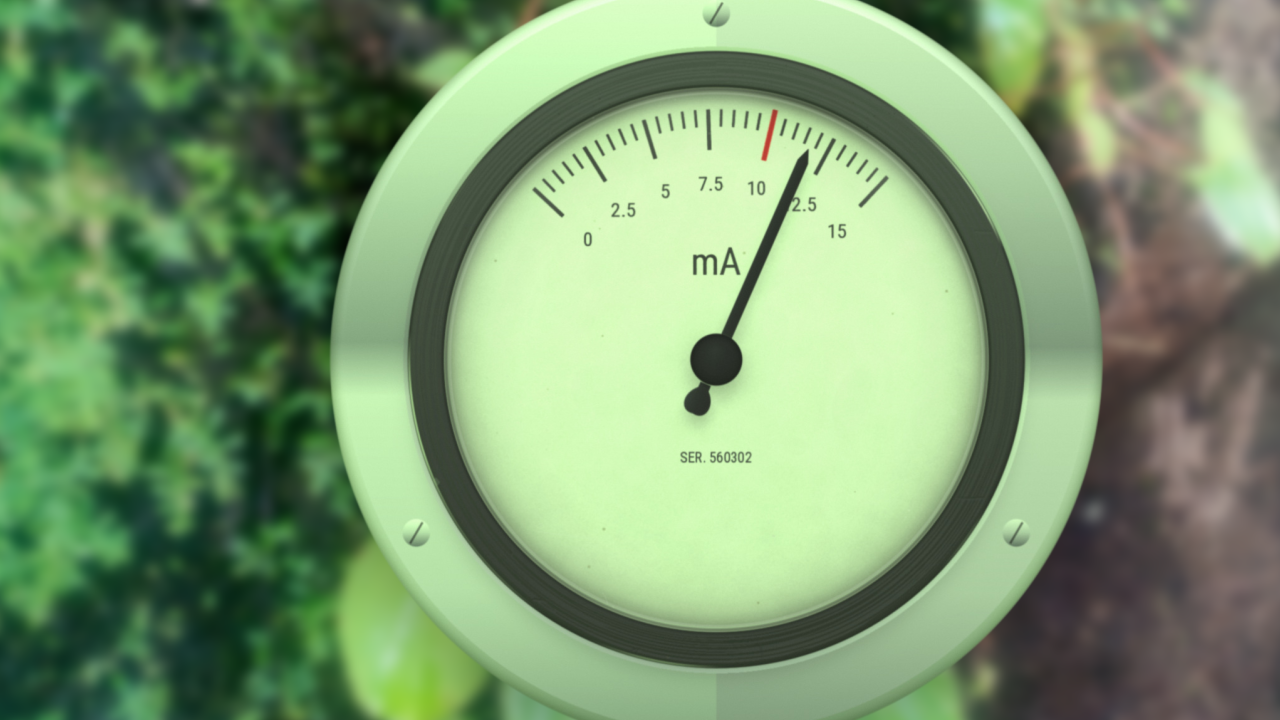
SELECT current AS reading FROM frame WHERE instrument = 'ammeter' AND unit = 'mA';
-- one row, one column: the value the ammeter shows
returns 11.75 mA
